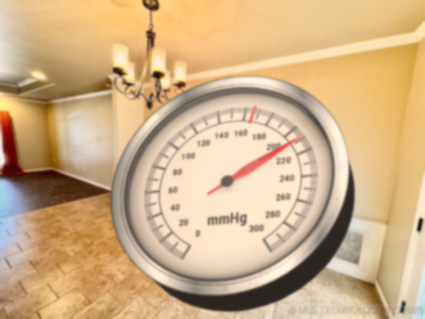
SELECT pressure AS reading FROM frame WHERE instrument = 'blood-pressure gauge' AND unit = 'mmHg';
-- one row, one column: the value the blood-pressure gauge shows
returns 210 mmHg
